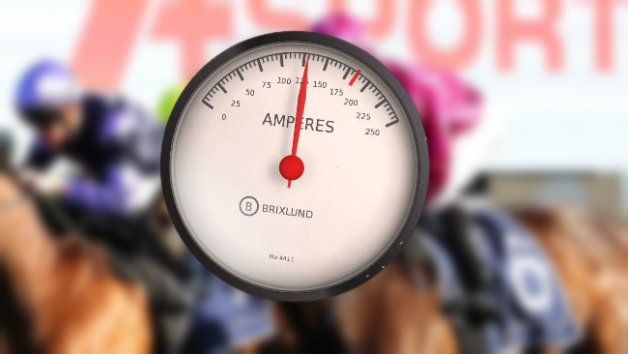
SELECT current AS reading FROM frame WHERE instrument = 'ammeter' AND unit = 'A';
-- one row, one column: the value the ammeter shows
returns 130 A
